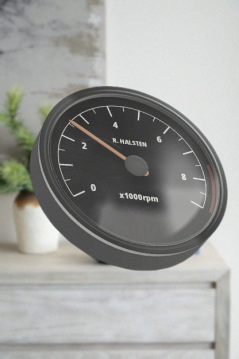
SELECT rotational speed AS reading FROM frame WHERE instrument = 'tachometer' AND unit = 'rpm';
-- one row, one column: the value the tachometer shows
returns 2500 rpm
